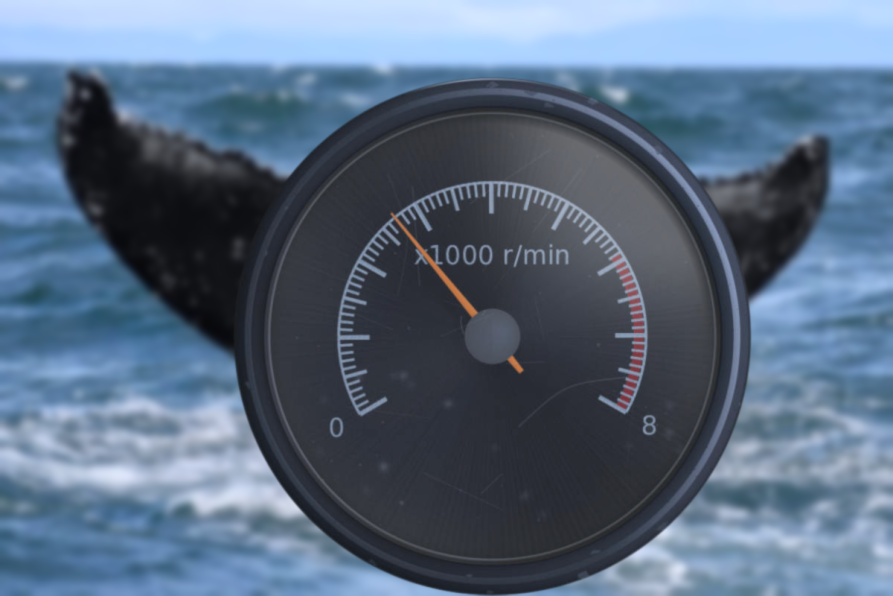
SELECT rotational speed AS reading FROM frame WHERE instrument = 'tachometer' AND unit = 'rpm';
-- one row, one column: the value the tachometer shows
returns 2700 rpm
